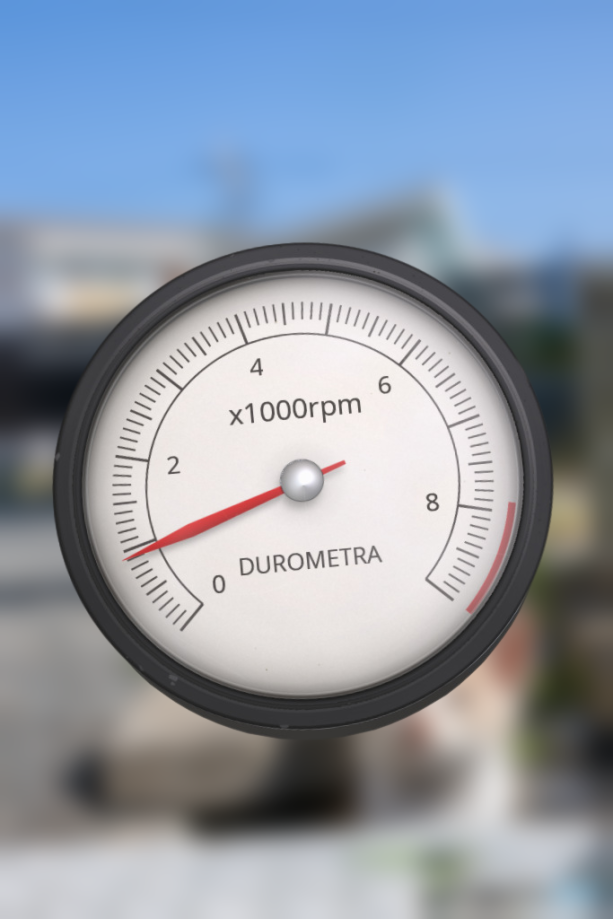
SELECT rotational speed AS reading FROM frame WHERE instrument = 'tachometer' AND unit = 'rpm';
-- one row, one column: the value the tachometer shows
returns 900 rpm
